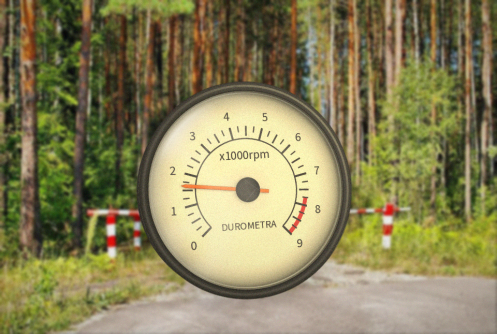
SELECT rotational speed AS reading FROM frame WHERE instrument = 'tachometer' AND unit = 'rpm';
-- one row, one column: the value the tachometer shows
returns 1625 rpm
